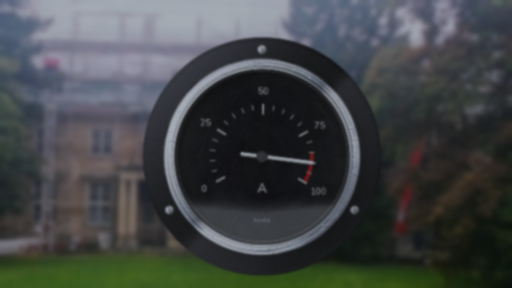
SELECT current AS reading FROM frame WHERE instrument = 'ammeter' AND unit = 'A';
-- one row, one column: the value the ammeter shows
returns 90 A
